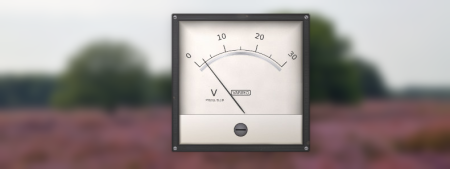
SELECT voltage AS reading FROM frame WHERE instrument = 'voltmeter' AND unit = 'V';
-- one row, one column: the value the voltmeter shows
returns 2.5 V
